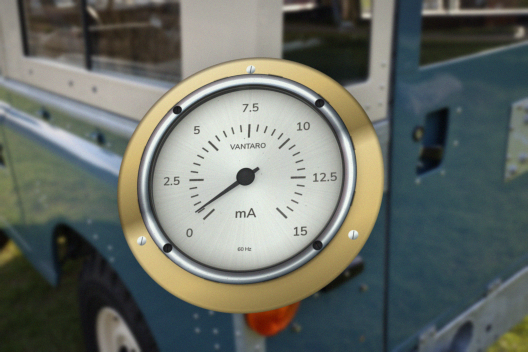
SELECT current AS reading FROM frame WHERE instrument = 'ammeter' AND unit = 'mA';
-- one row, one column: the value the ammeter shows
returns 0.5 mA
